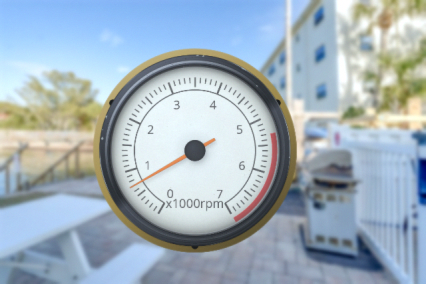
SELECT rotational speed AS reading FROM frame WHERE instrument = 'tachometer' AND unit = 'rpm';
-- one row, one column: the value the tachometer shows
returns 700 rpm
